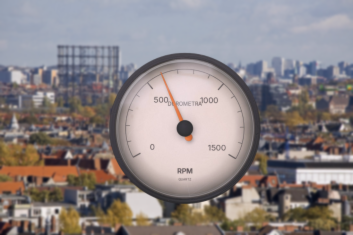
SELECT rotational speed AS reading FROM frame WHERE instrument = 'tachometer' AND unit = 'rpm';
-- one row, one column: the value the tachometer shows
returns 600 rpm
